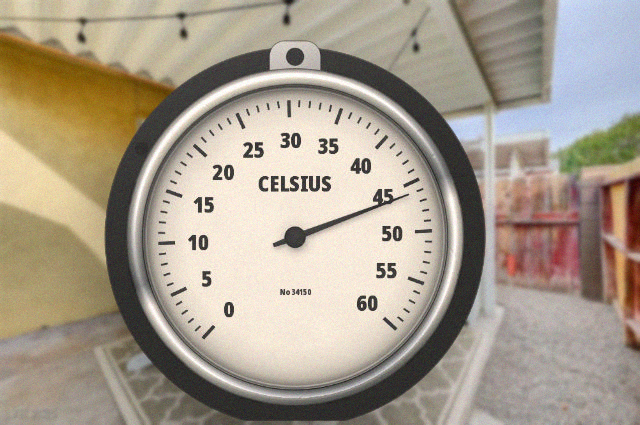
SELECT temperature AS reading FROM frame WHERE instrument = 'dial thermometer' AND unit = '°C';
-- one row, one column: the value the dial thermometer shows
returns 46 °C
